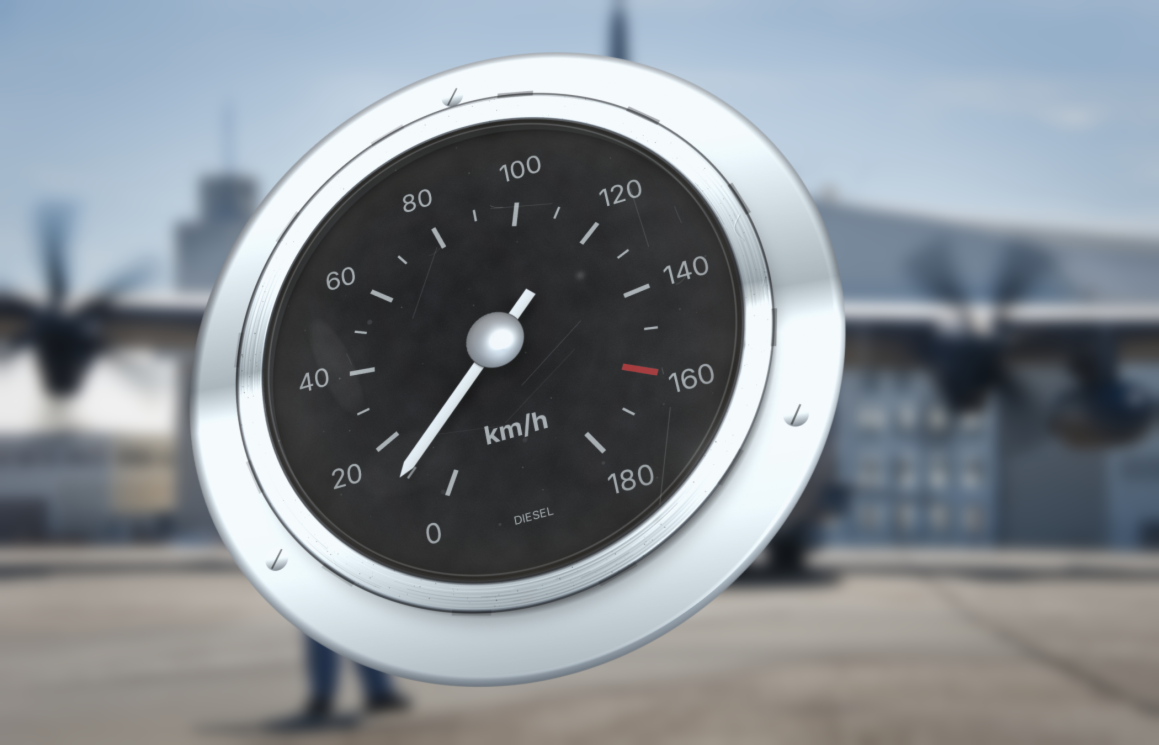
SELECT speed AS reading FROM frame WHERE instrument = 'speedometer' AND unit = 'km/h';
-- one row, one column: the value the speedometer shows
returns 10 km/h
